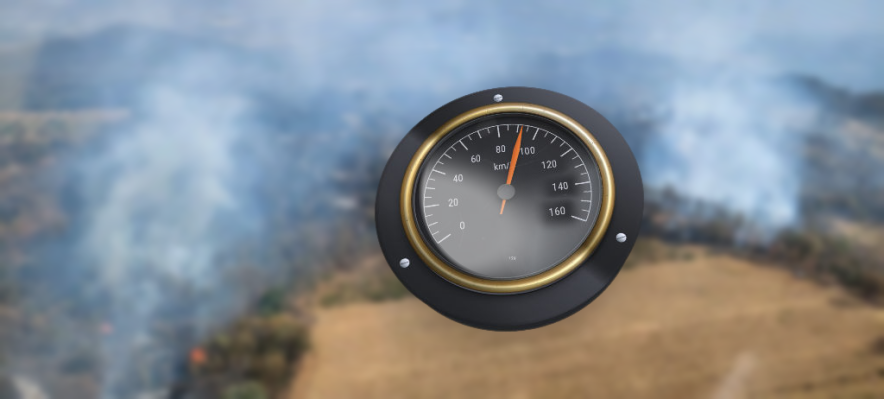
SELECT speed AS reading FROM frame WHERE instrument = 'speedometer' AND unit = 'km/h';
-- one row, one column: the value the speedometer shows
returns 92.5 km/h
